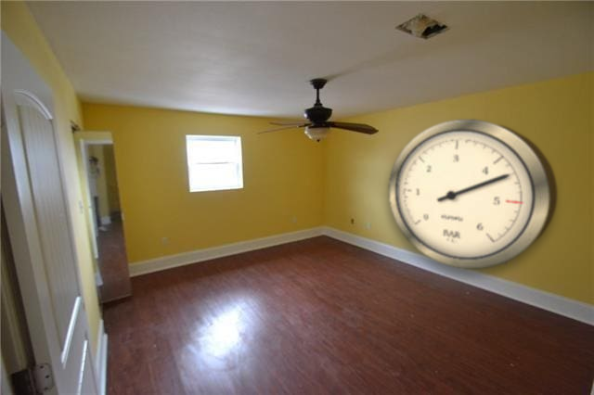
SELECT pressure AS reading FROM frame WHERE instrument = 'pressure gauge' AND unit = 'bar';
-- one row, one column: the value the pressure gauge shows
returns 4.4 bar
